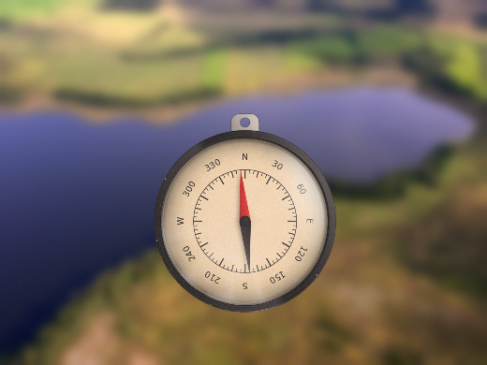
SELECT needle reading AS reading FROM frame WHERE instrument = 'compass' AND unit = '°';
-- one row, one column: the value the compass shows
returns 355 °
